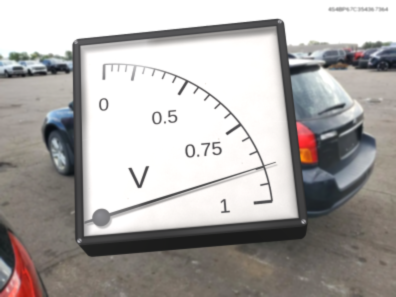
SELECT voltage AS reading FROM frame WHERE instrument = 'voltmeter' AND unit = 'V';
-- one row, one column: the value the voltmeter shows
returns 0.9 V
